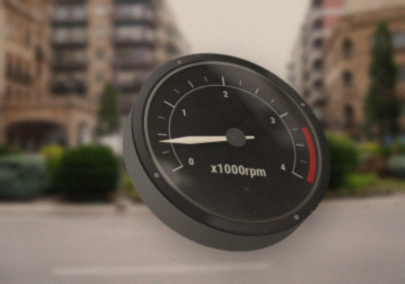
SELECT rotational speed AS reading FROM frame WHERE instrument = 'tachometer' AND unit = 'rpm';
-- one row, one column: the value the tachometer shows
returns 375 rpm
